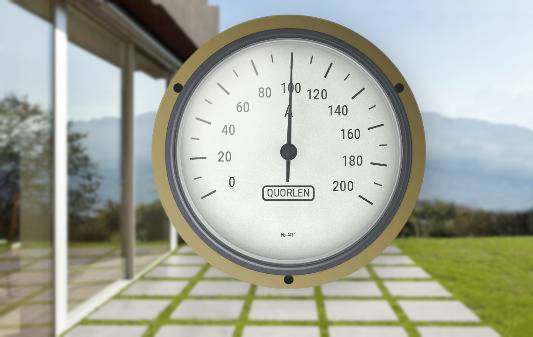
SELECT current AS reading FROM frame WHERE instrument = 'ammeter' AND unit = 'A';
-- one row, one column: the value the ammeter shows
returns 100 A
